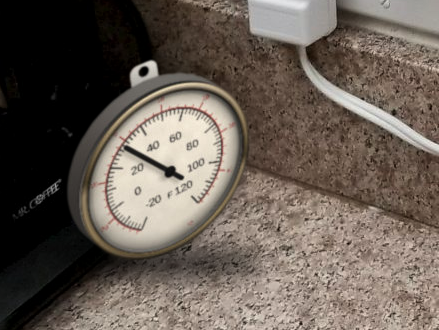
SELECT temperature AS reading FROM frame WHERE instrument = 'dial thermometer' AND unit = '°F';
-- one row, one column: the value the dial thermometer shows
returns 30 °F
